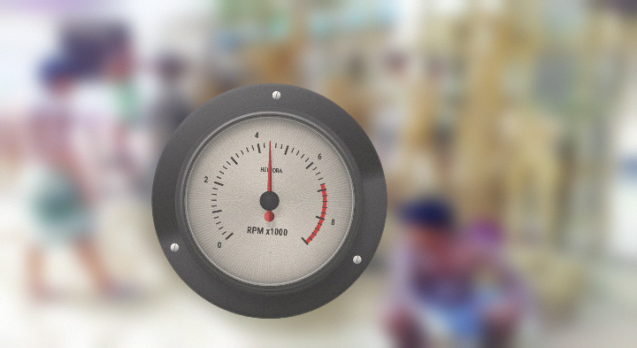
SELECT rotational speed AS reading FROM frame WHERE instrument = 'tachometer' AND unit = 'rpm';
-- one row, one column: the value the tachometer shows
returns 4400 rpm
